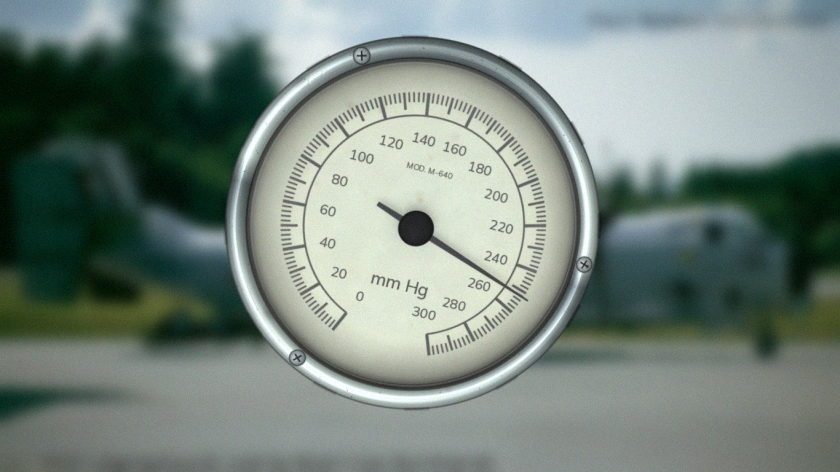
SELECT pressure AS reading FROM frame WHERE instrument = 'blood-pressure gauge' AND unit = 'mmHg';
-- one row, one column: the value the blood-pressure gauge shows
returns 252 mmHg
